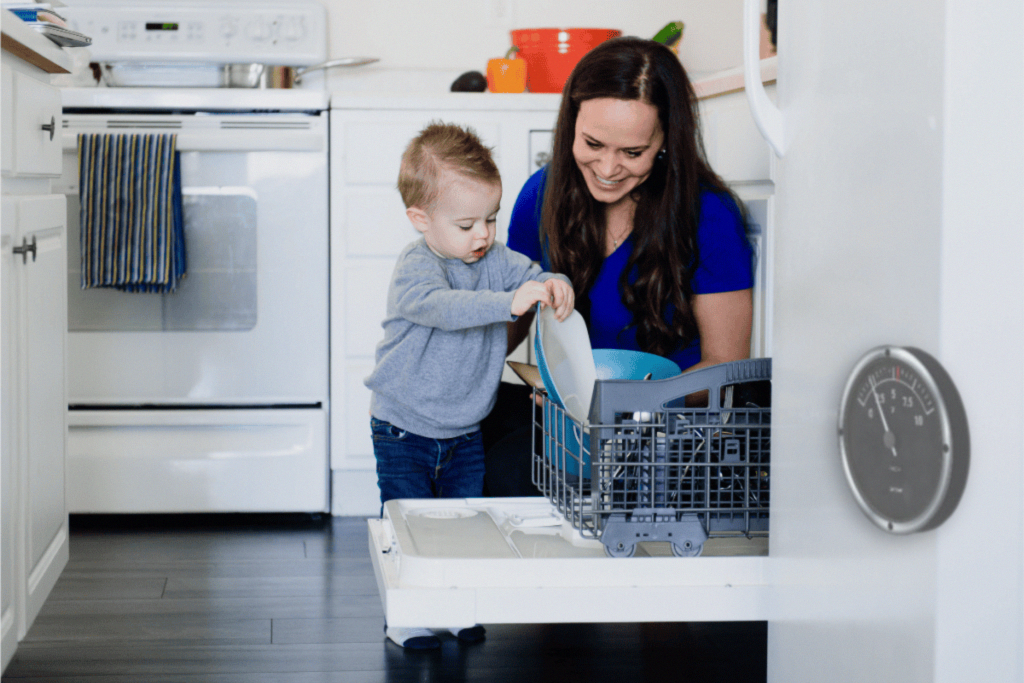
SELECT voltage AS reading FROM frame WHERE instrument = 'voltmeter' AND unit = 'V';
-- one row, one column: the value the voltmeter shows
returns 2.5 V
